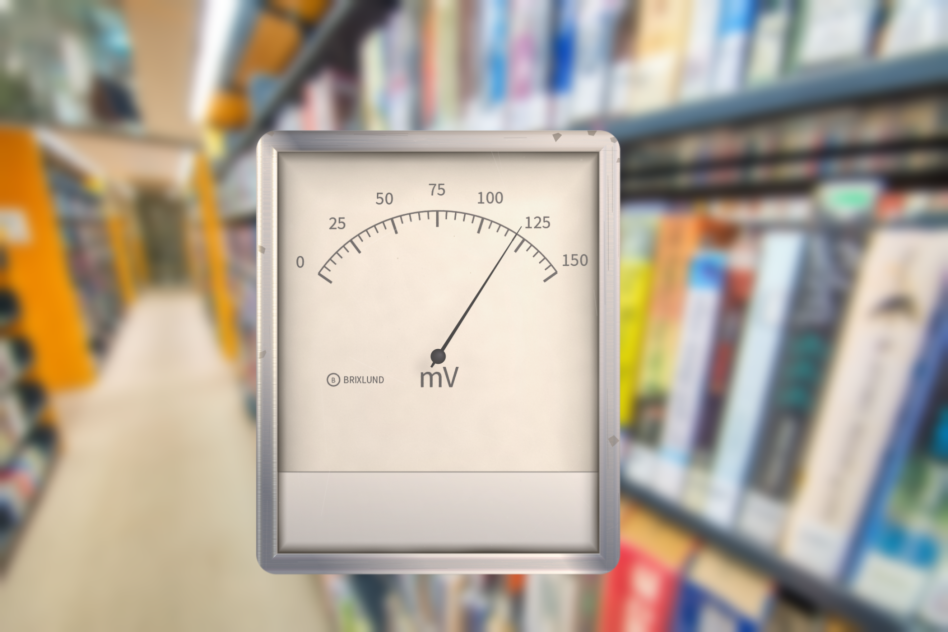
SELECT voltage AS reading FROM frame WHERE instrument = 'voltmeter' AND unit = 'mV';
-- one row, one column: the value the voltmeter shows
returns 120 mV
